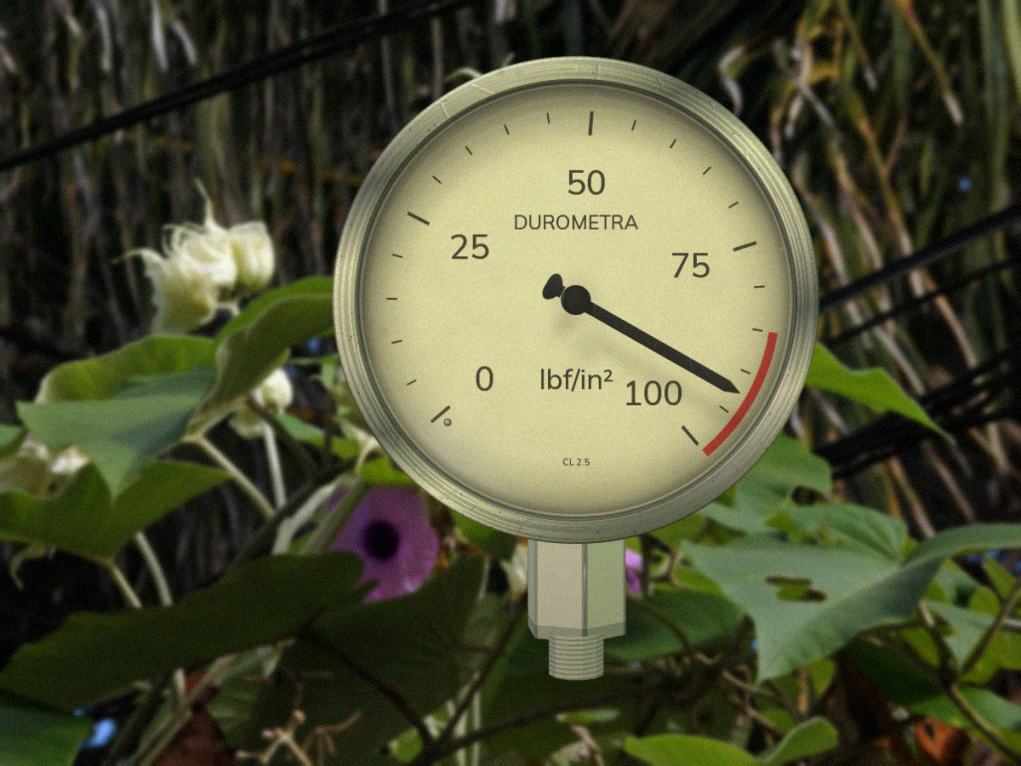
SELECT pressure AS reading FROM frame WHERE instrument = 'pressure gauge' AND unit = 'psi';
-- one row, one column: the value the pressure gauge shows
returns 92.5 psi
